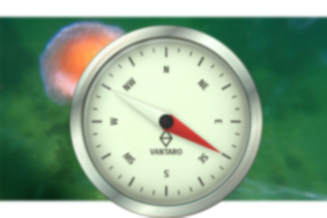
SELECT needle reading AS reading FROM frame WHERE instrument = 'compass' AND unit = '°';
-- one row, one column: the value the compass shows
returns 120 °
